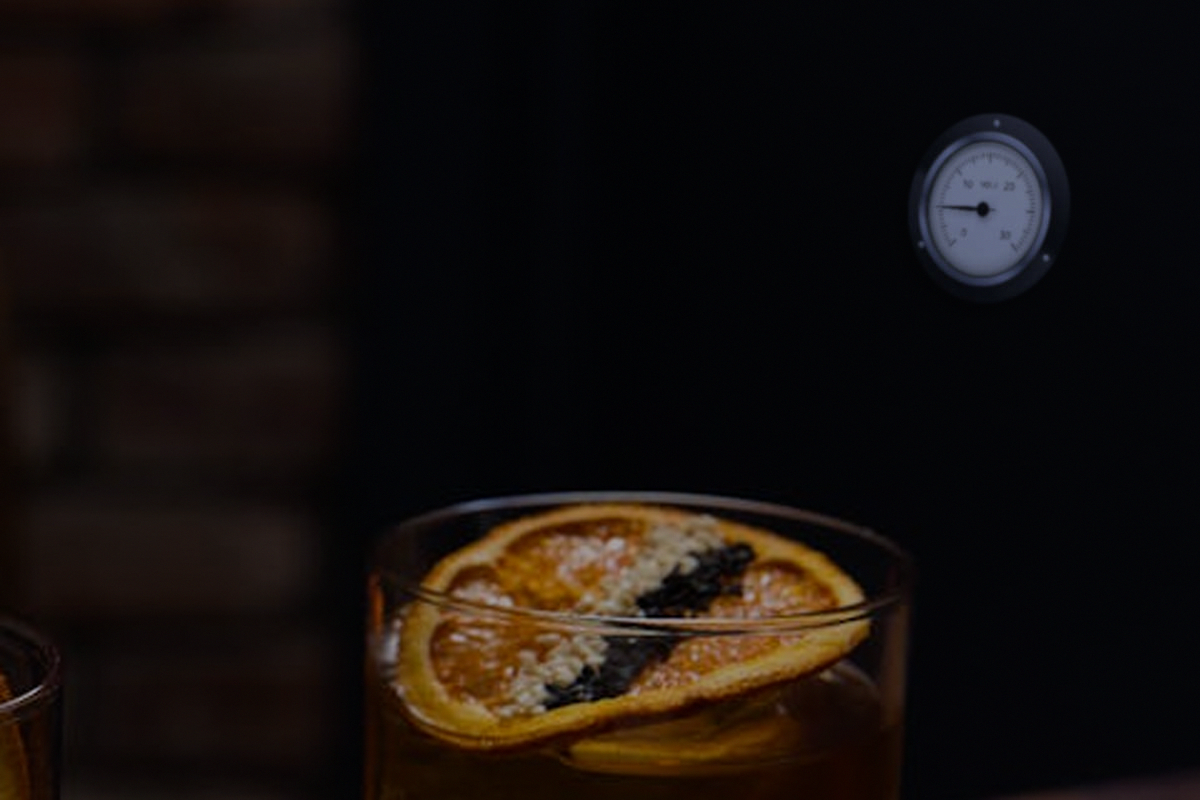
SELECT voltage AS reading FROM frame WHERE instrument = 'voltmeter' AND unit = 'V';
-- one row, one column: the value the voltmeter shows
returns 5 V
